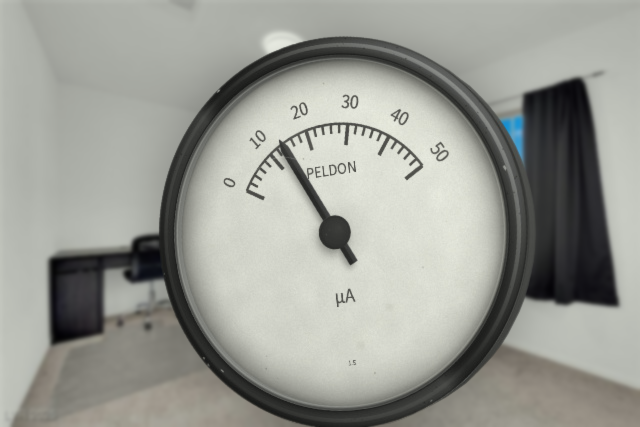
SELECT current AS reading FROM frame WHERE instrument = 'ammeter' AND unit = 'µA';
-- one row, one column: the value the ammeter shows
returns 14 µA
